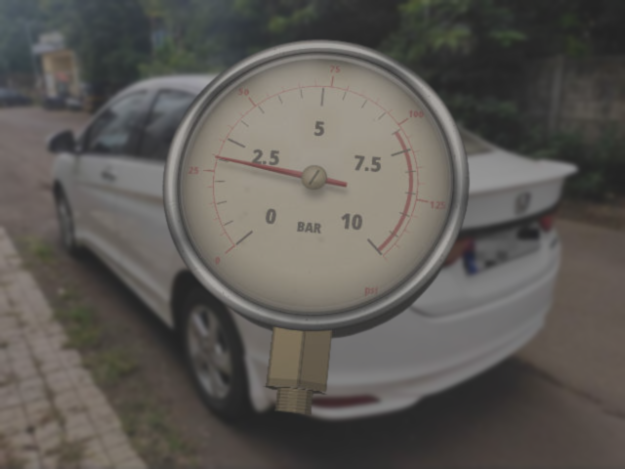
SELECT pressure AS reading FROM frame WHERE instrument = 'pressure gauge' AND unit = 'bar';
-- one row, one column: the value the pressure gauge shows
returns 2 bar
